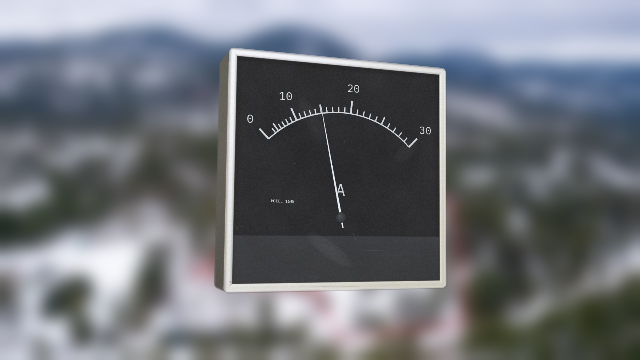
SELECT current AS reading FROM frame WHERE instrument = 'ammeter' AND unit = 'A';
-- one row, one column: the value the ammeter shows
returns 15 A
